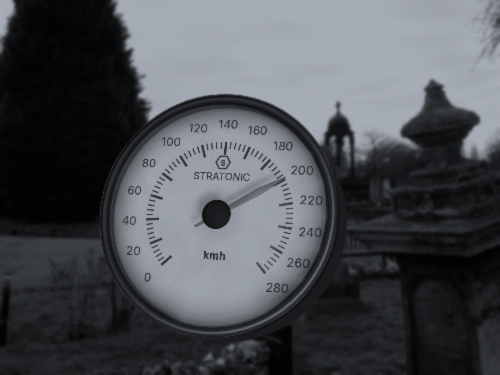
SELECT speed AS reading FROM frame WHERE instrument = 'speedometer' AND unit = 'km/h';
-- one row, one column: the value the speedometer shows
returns 200 km/h
